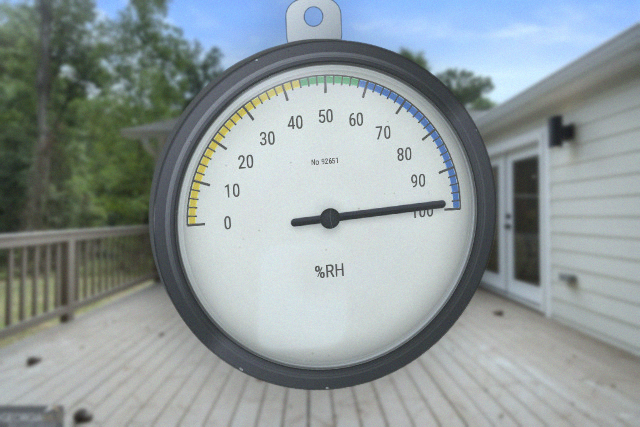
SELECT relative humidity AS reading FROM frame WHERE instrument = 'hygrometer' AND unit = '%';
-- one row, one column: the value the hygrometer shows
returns 98 %
